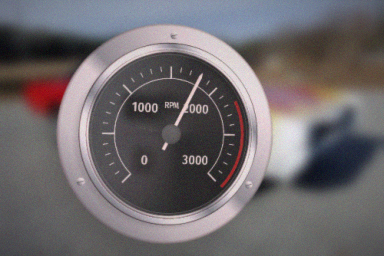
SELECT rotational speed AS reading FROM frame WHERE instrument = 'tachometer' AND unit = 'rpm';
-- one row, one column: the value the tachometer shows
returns 1800 rpm
